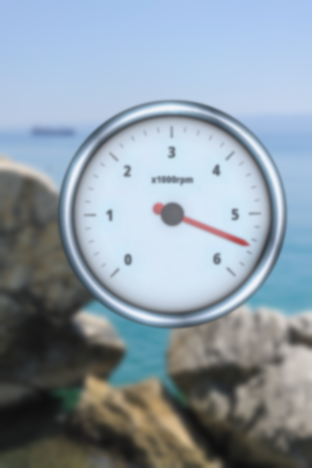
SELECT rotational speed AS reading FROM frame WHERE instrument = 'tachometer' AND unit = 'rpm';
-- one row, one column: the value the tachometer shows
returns 5500 rpm
